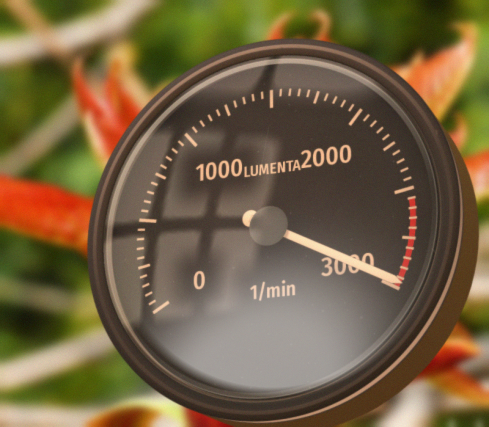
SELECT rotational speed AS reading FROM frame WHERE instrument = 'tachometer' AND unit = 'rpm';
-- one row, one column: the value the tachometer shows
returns 2975 rpm
